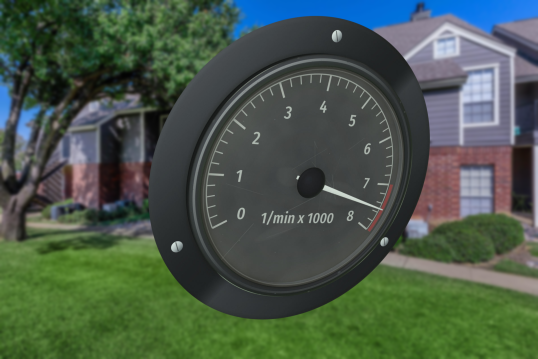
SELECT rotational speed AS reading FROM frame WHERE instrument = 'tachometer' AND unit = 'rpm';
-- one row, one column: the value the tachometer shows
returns 7500 rpm
